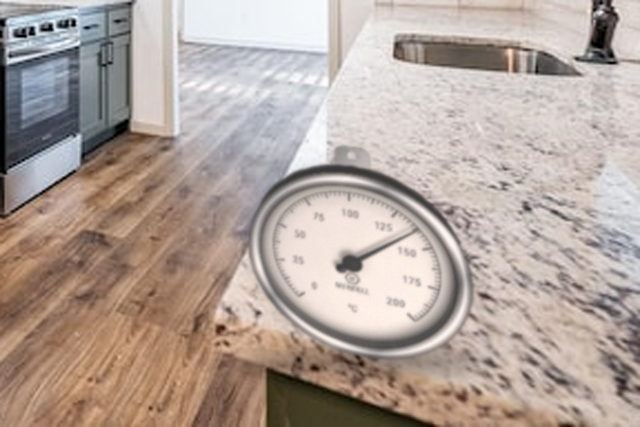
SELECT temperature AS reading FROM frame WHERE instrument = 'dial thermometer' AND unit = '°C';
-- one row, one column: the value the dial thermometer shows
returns 137.5 °C
